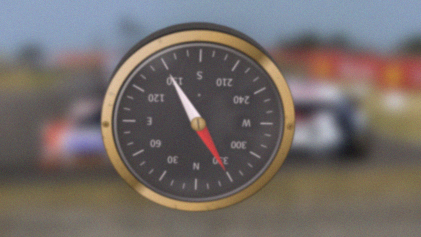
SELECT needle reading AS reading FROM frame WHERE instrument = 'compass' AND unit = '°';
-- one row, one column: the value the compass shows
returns 330 °
